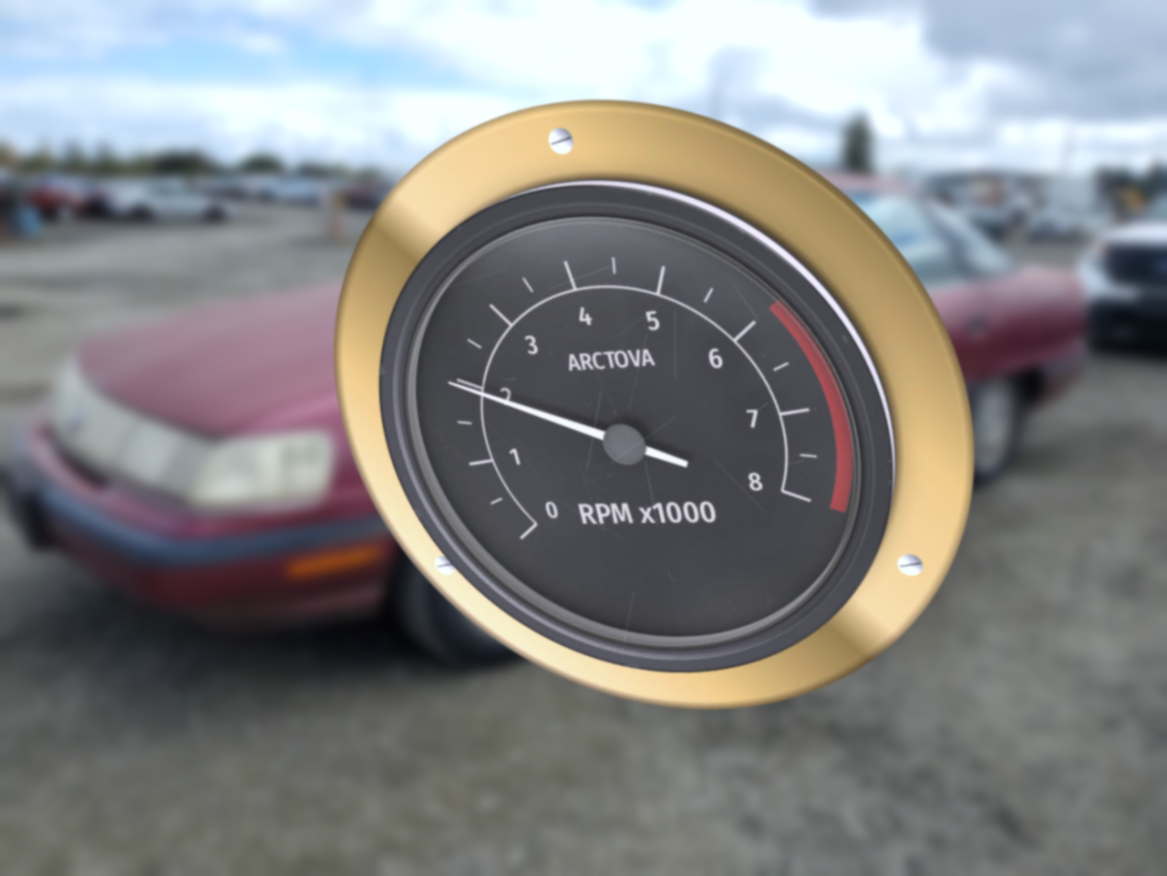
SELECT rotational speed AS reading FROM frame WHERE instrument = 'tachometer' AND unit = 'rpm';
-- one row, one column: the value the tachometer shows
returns 2000 rpm
